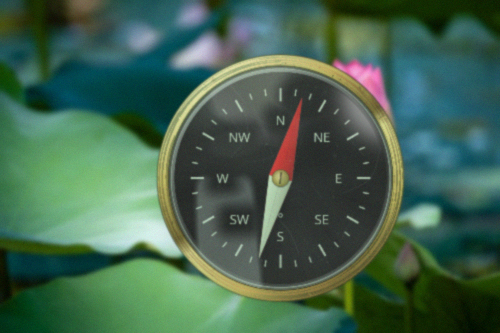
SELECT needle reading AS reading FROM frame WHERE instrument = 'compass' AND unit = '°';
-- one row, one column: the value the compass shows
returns 15 °
